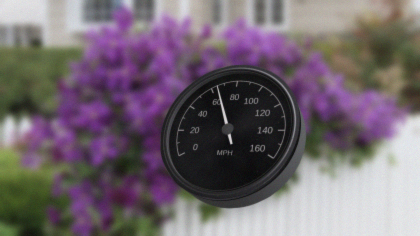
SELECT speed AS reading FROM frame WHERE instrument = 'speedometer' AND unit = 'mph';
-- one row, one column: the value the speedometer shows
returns 65 mph
